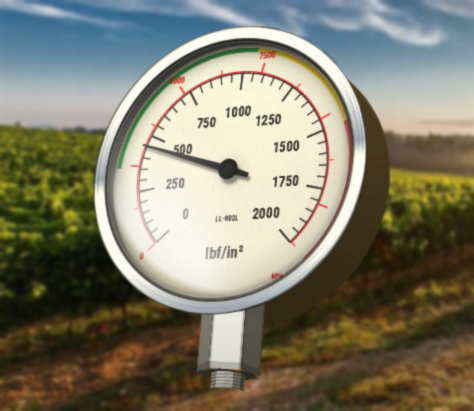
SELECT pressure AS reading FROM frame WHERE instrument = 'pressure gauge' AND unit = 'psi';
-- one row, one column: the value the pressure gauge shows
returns 450 psi
